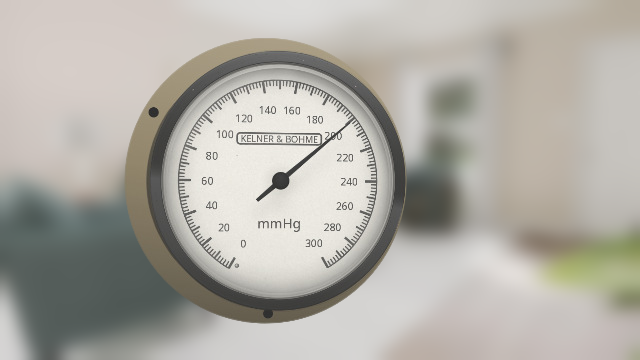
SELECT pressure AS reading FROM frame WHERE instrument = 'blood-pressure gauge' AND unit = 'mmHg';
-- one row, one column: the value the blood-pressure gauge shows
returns 200 mmHg
